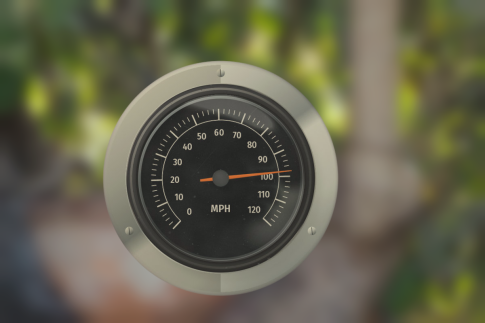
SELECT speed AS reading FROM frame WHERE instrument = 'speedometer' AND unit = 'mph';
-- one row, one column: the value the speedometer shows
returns 98 mph
